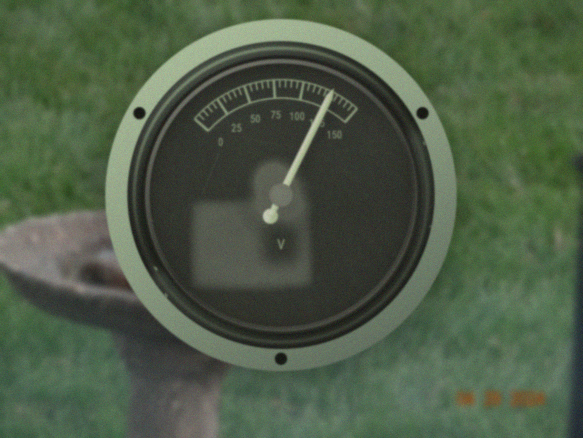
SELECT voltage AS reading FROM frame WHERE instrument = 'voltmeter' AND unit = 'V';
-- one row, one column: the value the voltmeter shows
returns 125 V
